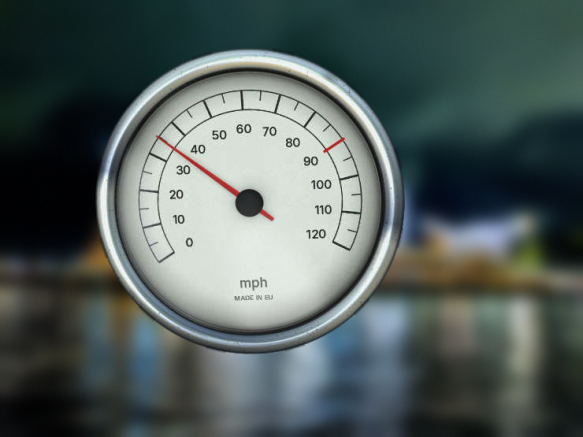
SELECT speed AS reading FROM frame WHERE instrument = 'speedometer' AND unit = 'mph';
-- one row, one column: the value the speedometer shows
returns 35 mph
